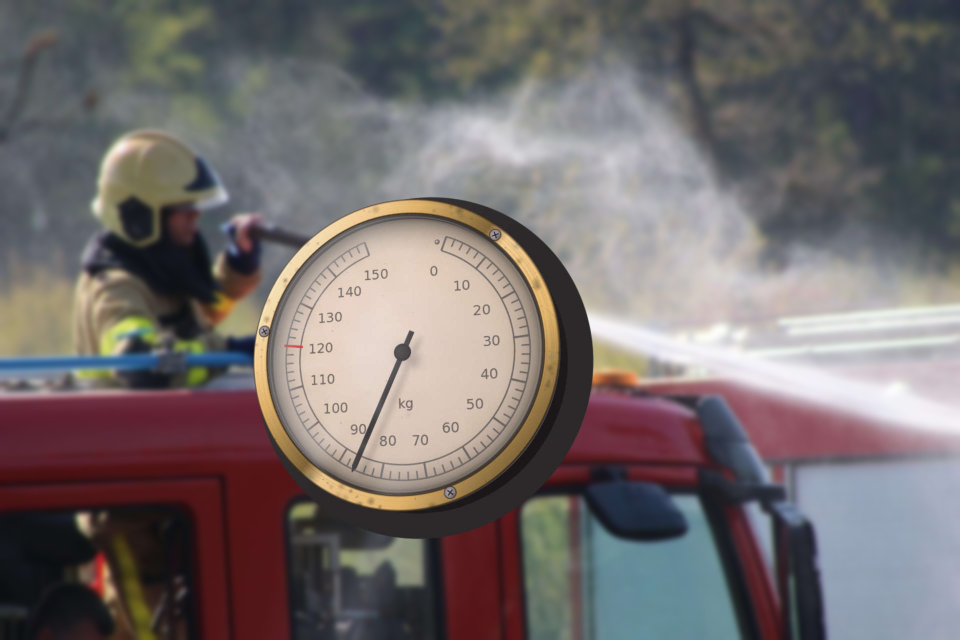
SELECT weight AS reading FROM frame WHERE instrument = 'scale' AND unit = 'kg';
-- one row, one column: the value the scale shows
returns 86 kg
